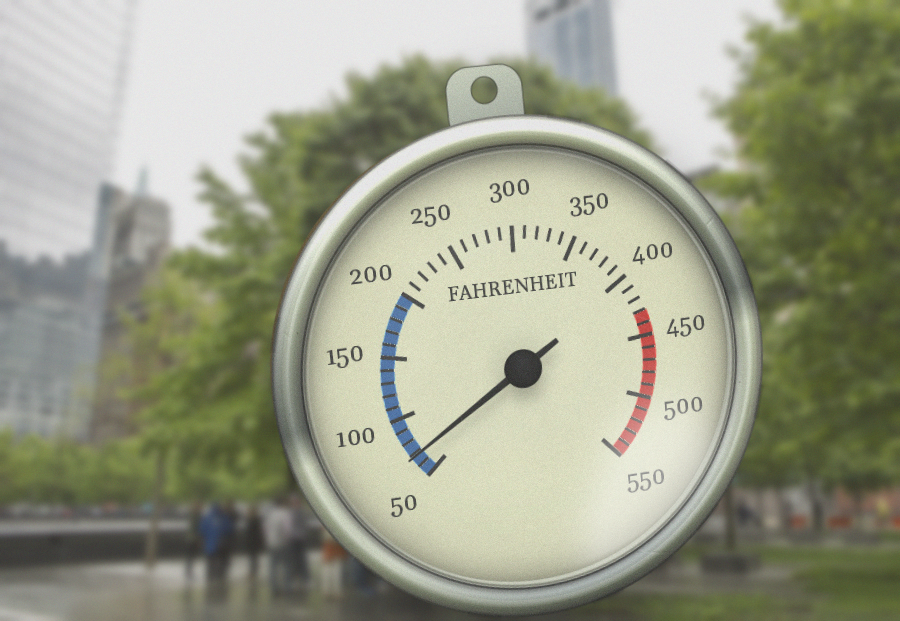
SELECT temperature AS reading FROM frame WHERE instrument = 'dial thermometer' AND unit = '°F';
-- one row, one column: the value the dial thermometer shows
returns 70 °F
